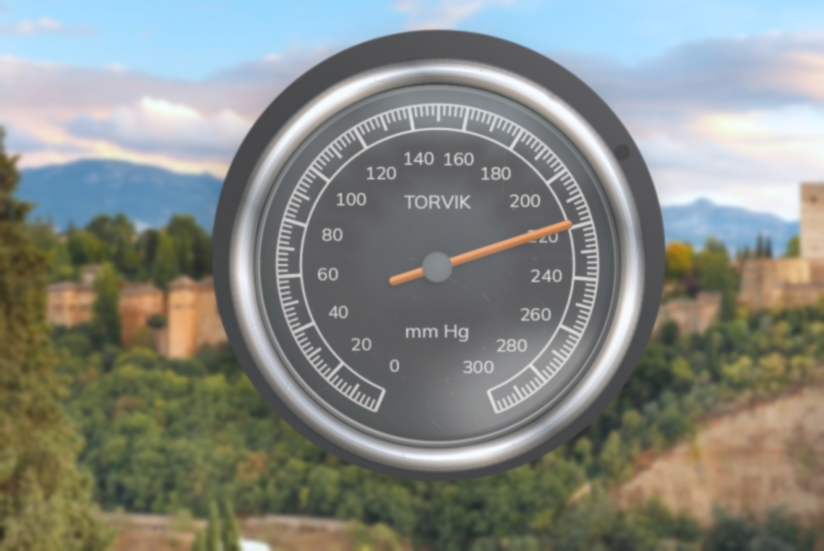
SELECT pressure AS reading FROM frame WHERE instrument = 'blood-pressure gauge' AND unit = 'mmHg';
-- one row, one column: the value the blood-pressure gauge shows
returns 218 mmHg
